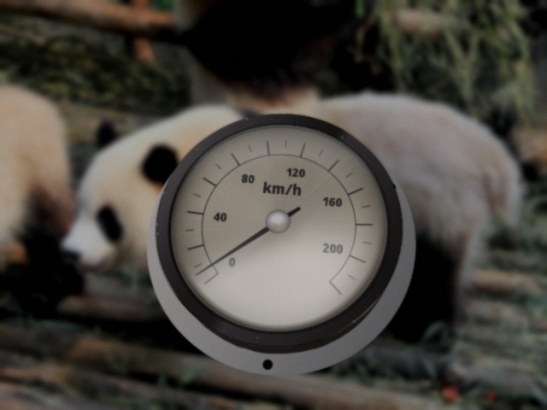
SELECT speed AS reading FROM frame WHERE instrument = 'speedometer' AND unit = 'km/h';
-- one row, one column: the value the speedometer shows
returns 5 km/h
